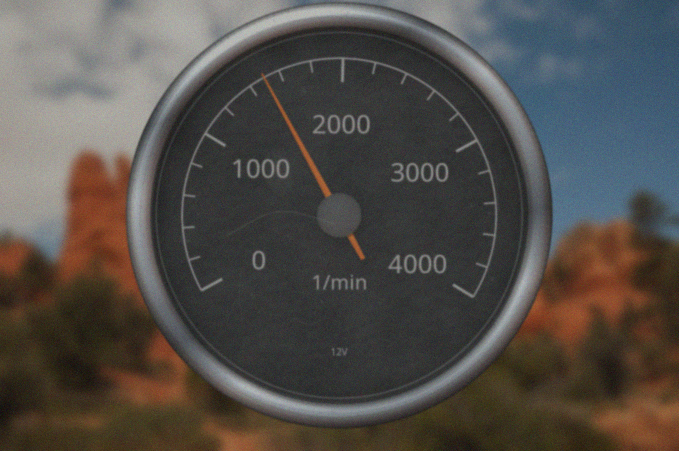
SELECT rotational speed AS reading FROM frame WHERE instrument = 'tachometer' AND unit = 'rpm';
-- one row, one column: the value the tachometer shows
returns 1500 rpm
